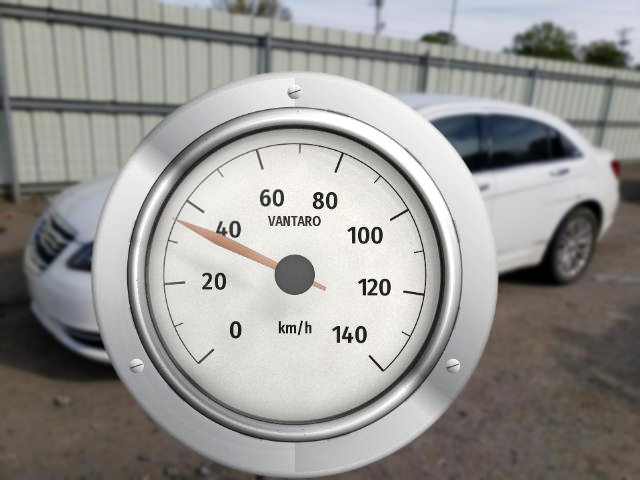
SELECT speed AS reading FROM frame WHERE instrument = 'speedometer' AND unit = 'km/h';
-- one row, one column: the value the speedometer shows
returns 35 km/h
